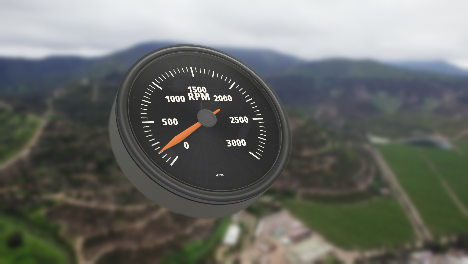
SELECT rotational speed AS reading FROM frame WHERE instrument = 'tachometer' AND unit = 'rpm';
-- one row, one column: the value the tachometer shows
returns 150 rpm
